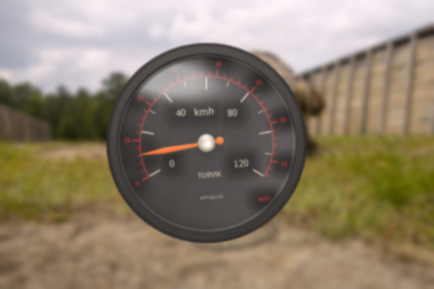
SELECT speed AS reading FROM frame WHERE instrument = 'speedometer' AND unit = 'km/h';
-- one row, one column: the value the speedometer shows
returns 10 km/h
